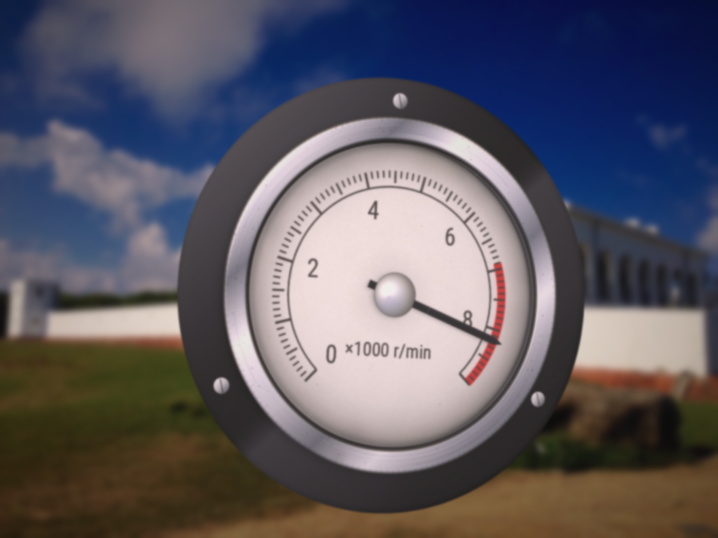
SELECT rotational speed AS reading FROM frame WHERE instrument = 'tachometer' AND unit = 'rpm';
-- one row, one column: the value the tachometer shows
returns 8200 rpm
